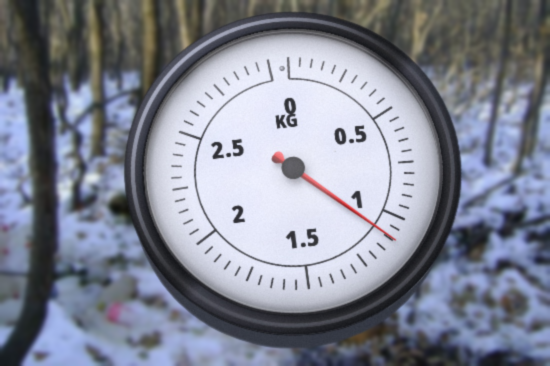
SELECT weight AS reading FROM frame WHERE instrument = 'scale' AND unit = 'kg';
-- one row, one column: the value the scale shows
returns 1.1 kg
